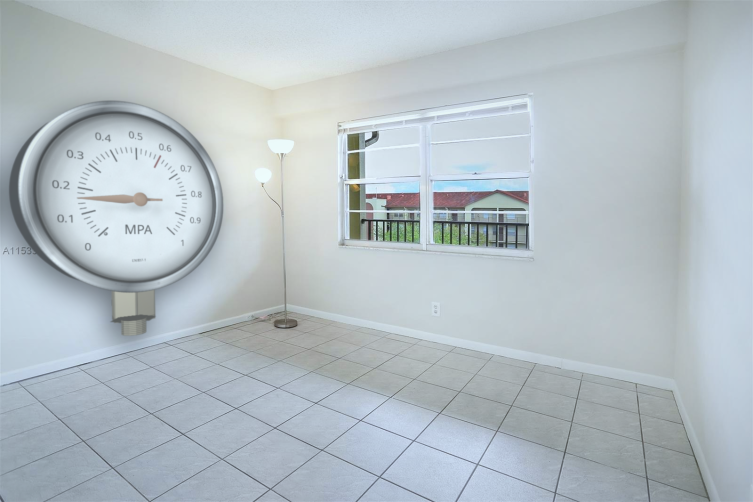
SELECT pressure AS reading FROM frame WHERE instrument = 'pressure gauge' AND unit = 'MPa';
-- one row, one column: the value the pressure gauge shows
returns 0.16 MPa
